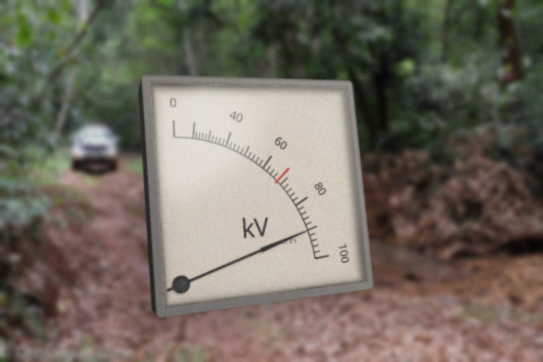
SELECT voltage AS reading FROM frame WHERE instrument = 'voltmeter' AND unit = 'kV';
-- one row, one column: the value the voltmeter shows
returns 90 kV
